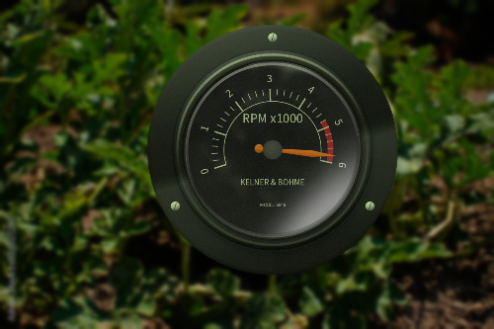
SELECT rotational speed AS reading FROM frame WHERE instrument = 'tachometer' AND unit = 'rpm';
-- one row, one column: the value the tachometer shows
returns 5800 rpm
